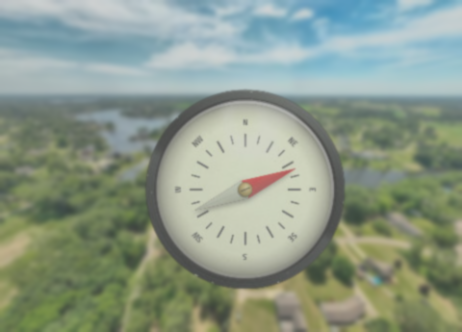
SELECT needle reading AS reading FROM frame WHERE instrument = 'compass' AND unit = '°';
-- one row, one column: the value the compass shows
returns 67.5 °
